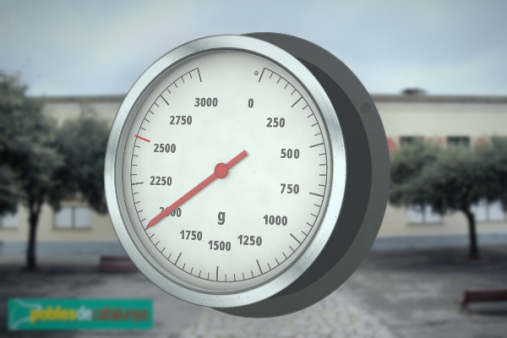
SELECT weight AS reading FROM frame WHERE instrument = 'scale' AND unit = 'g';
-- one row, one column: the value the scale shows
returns 2000 g
